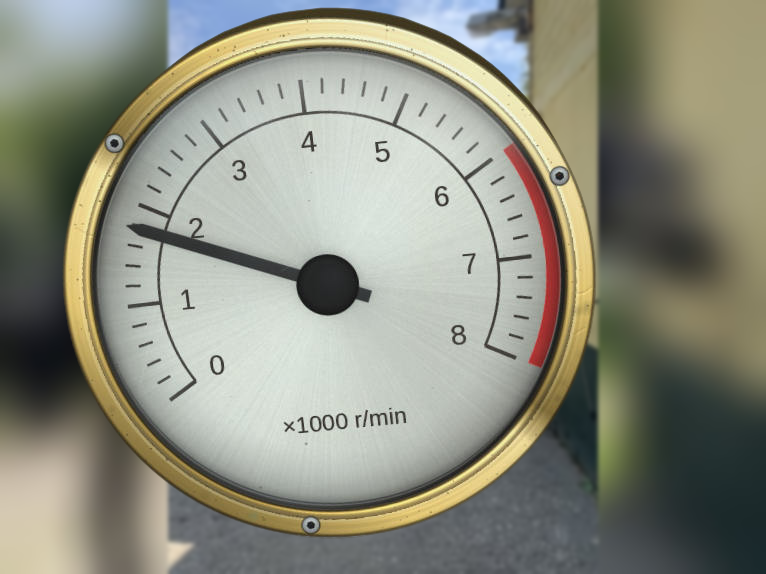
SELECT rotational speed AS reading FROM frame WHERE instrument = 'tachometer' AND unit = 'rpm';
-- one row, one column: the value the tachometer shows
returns 1800 rpm
